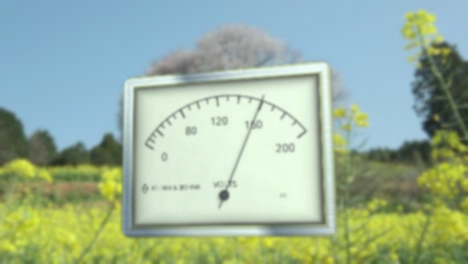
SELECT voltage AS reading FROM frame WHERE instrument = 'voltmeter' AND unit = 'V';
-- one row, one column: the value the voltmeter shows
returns 160 V
